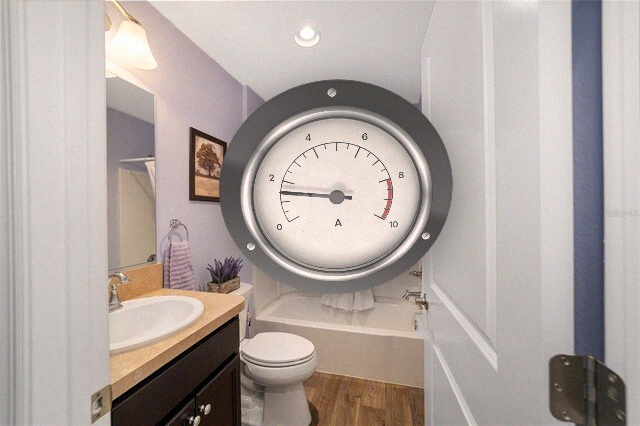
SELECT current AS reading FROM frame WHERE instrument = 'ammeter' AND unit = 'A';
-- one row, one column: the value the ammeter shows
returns 1.5 A
